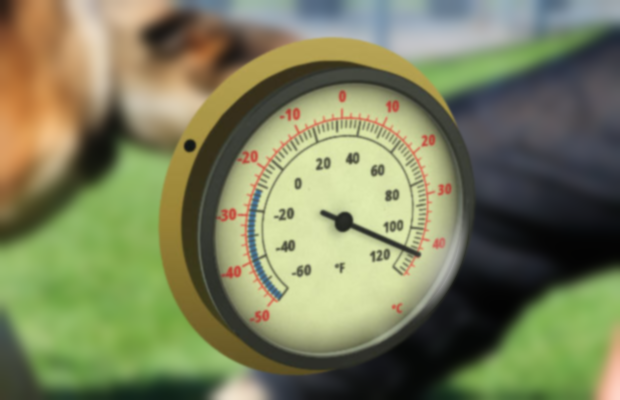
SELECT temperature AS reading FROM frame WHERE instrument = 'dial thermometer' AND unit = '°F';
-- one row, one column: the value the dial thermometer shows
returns 110 °F
